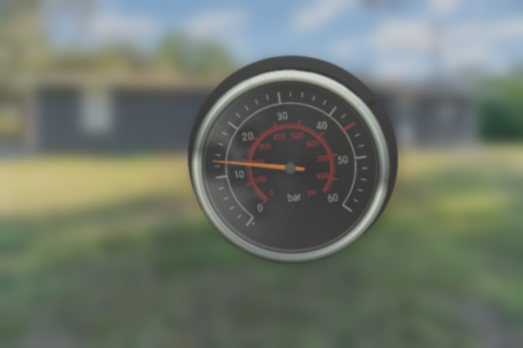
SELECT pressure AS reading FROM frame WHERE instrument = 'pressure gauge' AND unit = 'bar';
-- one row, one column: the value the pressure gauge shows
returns 13 bar
